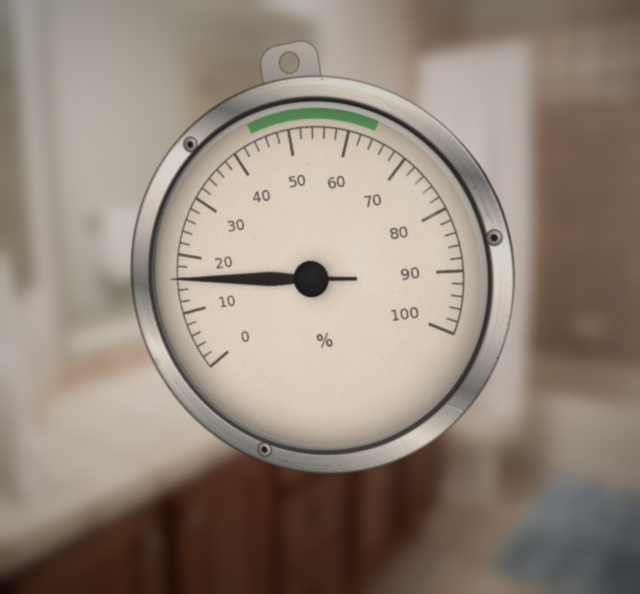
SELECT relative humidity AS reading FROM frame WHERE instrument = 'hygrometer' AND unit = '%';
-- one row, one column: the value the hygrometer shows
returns 16 %
